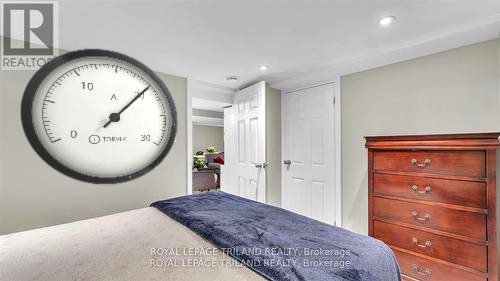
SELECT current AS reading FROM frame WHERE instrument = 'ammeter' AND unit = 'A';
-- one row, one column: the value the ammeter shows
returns 20 A
